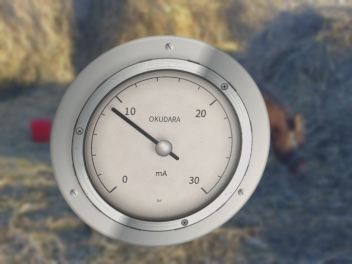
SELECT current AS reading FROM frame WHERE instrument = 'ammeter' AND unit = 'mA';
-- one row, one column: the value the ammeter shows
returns 9 mA
